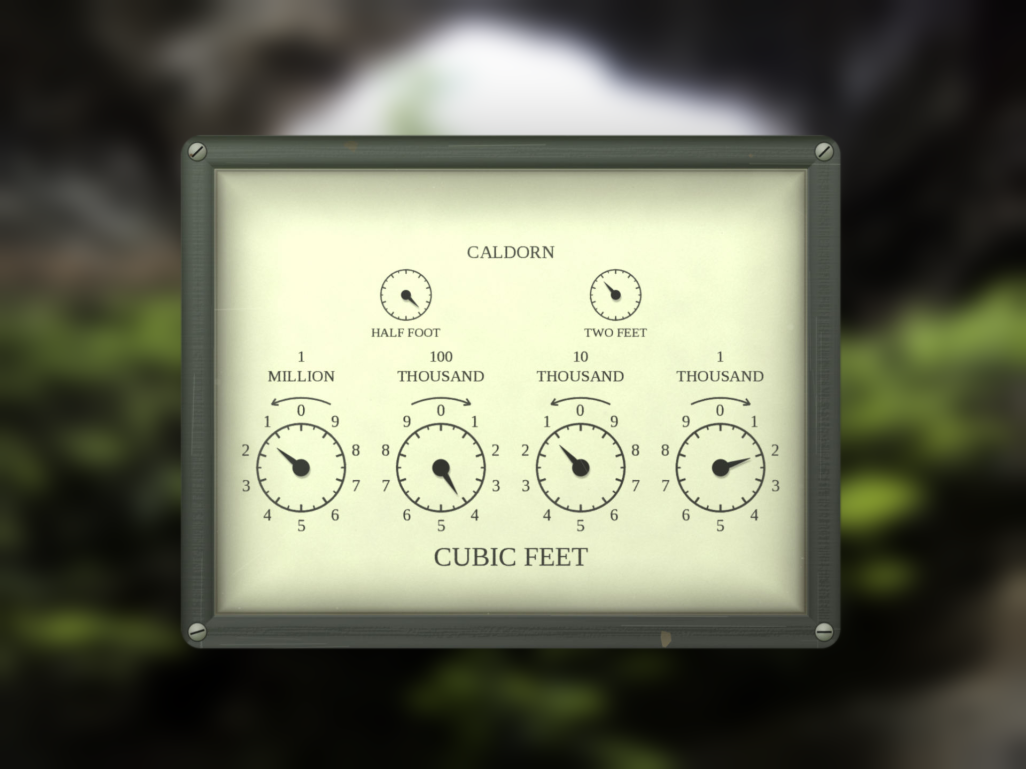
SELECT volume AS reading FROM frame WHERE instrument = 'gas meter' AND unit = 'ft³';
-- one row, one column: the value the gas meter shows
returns 141200 ft³
